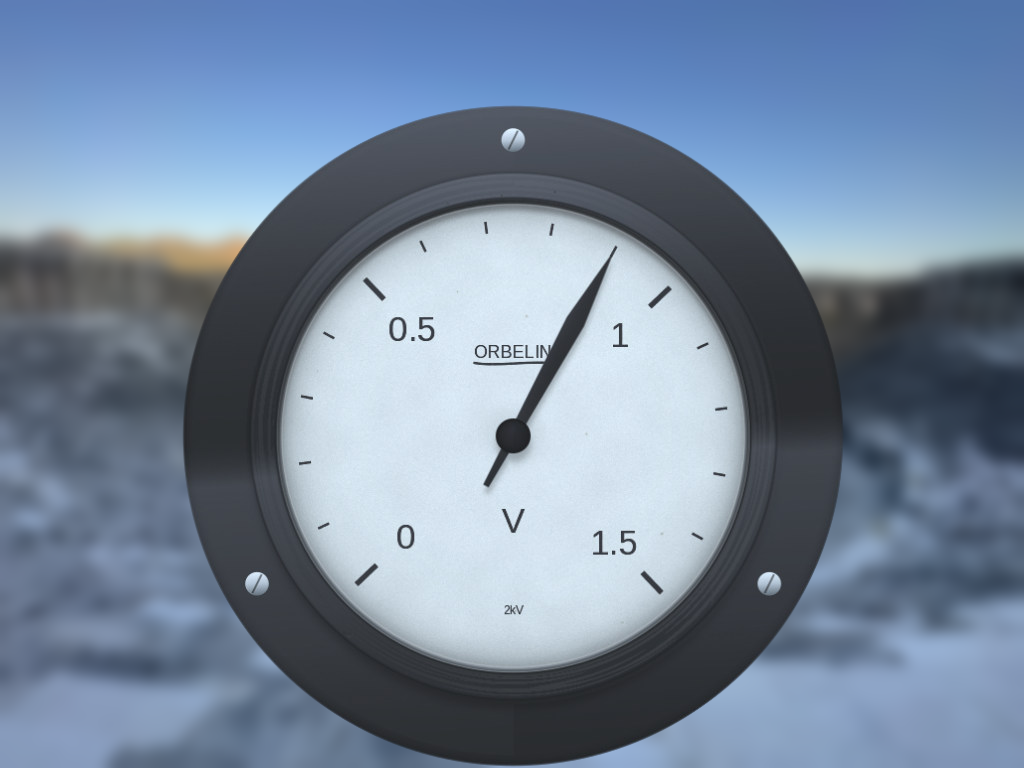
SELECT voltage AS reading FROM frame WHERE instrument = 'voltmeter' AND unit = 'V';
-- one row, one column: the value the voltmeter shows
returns 0.9 V
